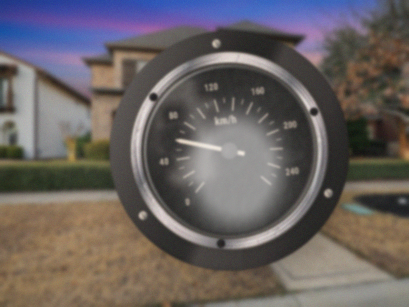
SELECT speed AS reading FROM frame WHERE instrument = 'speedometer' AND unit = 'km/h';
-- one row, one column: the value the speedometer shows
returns 60 km/h
